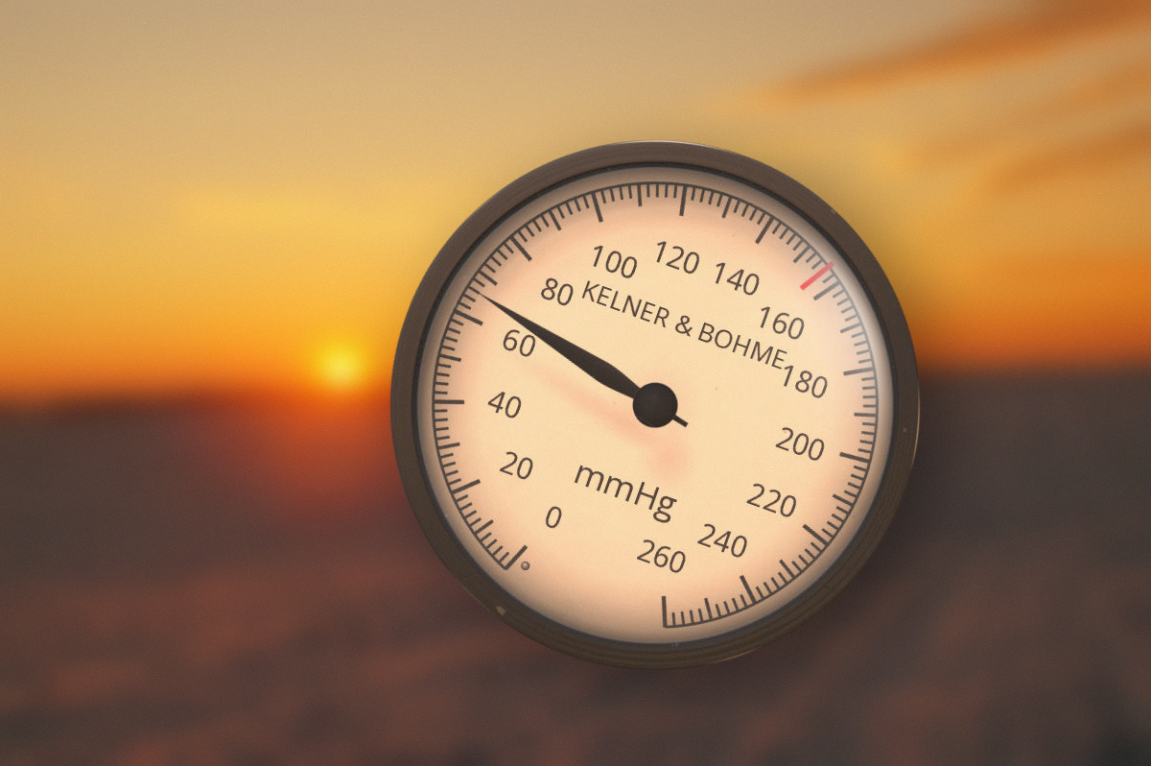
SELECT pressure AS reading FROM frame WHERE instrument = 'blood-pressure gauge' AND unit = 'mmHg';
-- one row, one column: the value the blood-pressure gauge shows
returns 66 mmHg
